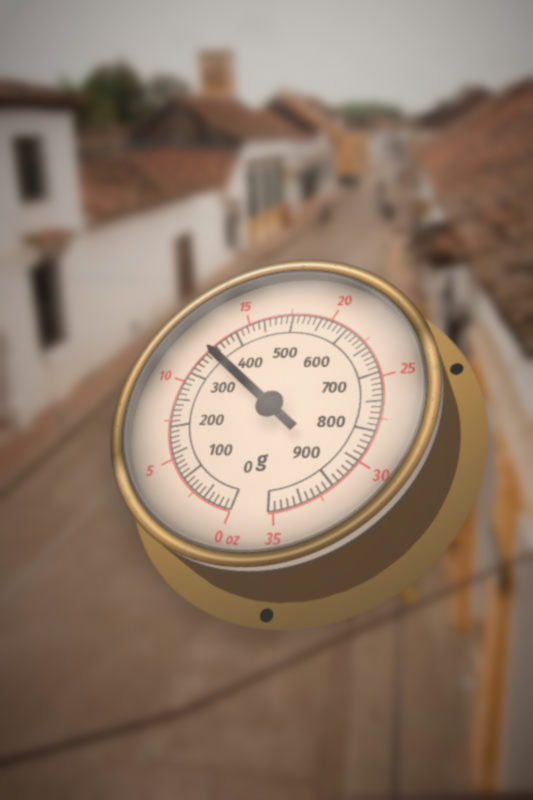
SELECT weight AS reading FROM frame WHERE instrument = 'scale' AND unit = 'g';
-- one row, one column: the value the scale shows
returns 350 g
